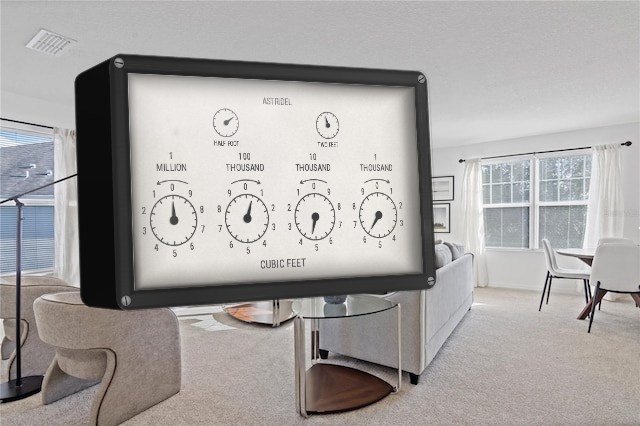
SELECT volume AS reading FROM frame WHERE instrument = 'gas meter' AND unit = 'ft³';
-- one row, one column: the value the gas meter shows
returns 4600 ft³
